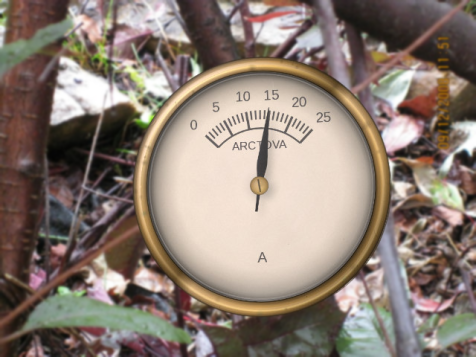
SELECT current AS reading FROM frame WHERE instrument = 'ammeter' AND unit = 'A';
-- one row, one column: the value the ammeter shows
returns 15 A
